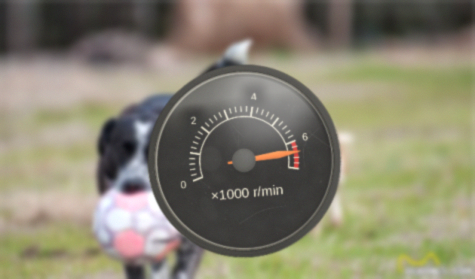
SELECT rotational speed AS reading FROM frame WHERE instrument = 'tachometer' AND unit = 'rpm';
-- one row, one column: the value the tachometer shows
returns 6400 rpm
